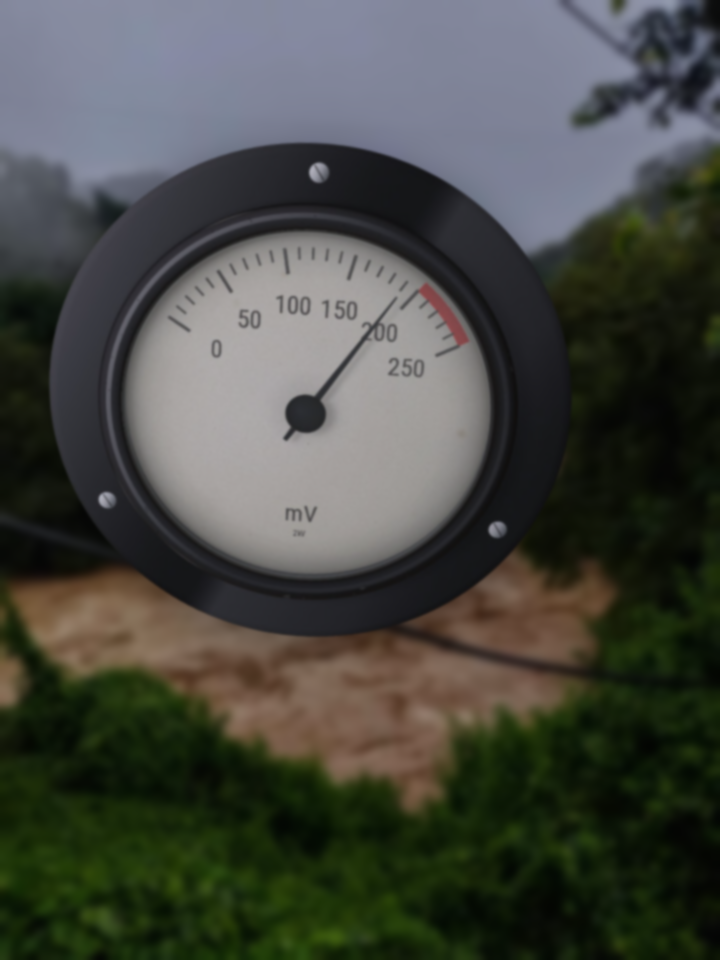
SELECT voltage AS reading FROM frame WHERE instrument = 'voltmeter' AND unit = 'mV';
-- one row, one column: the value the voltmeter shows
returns 190 mV
